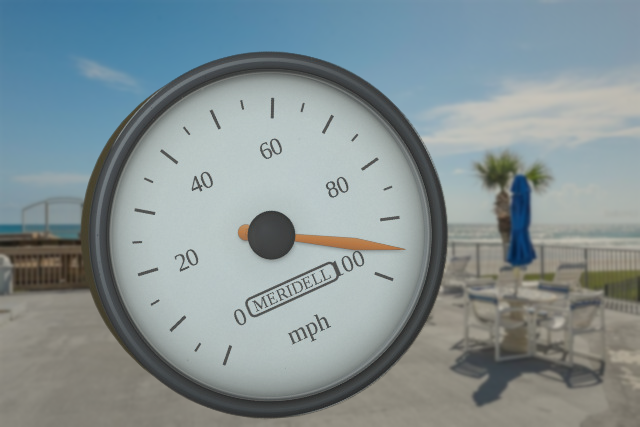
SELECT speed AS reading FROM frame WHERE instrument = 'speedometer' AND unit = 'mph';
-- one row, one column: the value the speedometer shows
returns 95 mph
